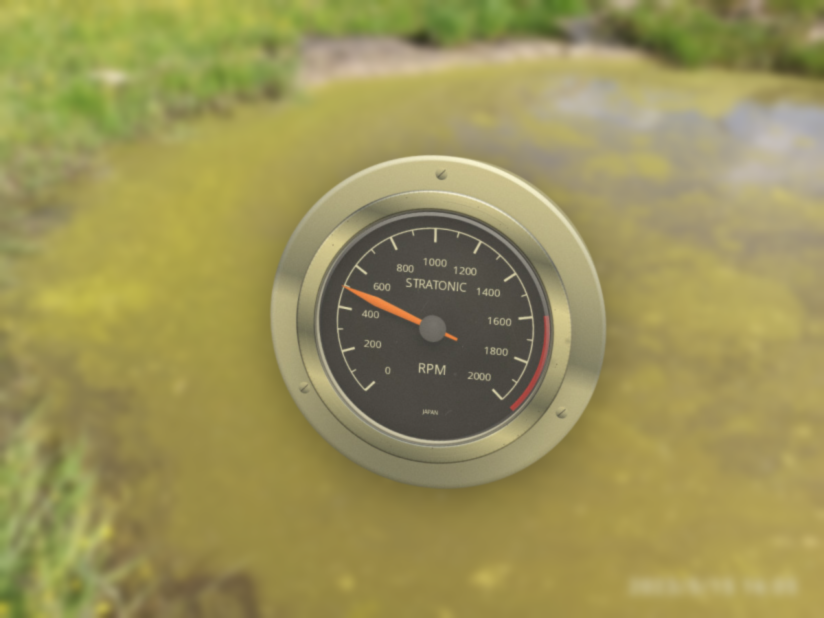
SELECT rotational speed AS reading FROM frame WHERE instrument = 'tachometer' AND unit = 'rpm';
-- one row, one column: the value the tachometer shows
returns 500 rpm
